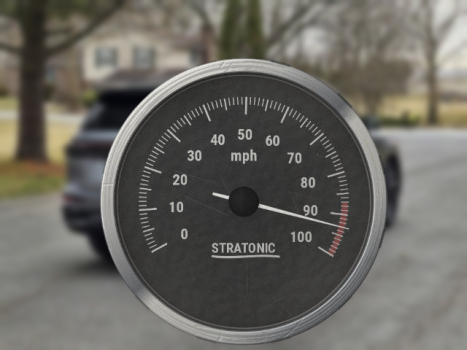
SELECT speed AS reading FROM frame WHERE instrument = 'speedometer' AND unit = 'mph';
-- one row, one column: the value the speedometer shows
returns 93 mph
